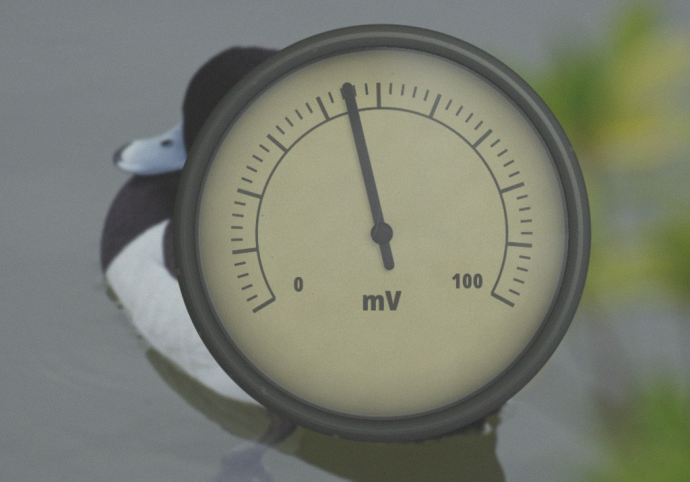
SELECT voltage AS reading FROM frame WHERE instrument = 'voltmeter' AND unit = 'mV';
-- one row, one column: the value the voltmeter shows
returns 45 mV
